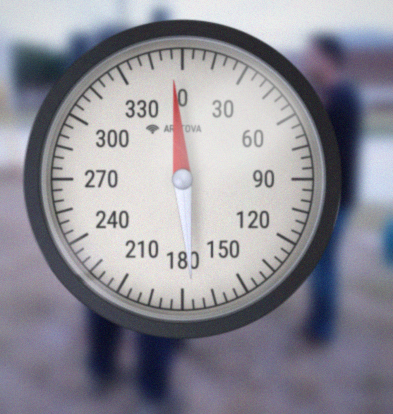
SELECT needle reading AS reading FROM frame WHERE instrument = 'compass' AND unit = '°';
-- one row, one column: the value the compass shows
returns 355 °
